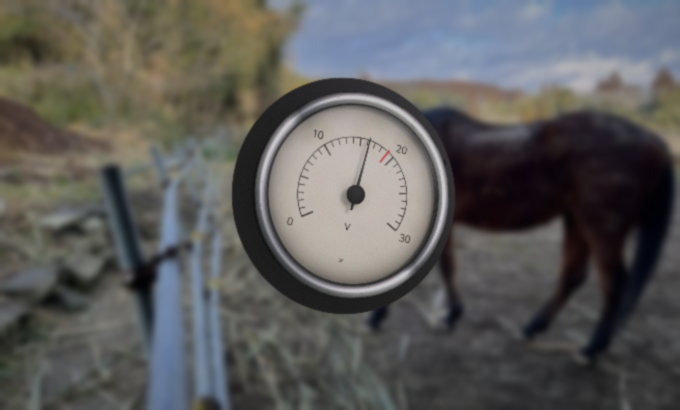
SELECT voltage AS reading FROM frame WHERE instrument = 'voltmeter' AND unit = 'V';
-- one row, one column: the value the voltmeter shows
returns 16 V
